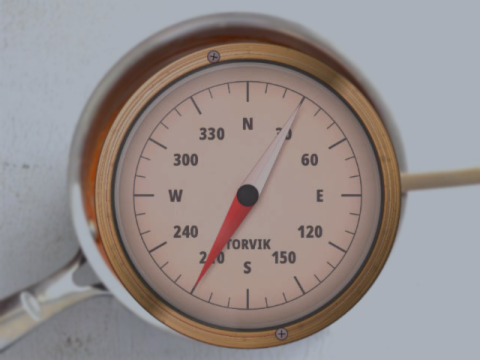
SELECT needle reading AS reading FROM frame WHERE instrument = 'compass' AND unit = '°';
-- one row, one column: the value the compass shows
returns 210 °
